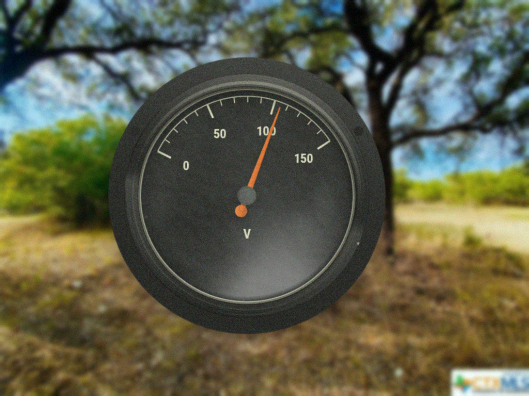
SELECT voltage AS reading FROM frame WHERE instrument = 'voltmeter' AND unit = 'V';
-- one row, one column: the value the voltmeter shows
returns 105 V
